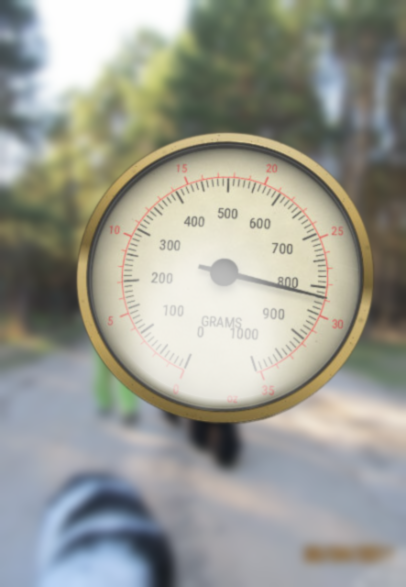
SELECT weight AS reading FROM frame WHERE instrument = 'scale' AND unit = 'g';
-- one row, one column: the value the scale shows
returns 820 g
